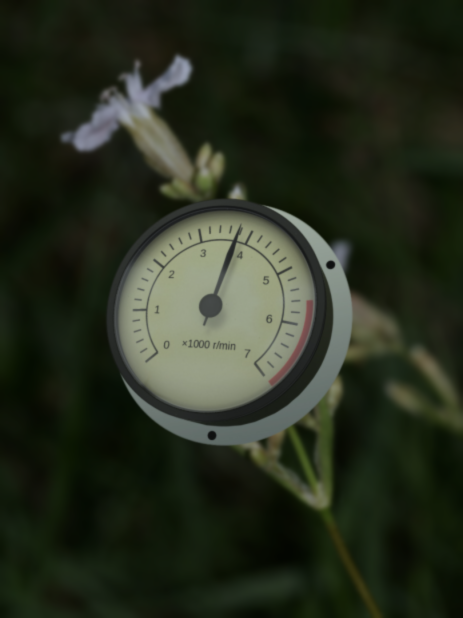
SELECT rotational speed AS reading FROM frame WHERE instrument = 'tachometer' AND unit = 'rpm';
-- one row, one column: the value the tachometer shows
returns 3800 rpm
